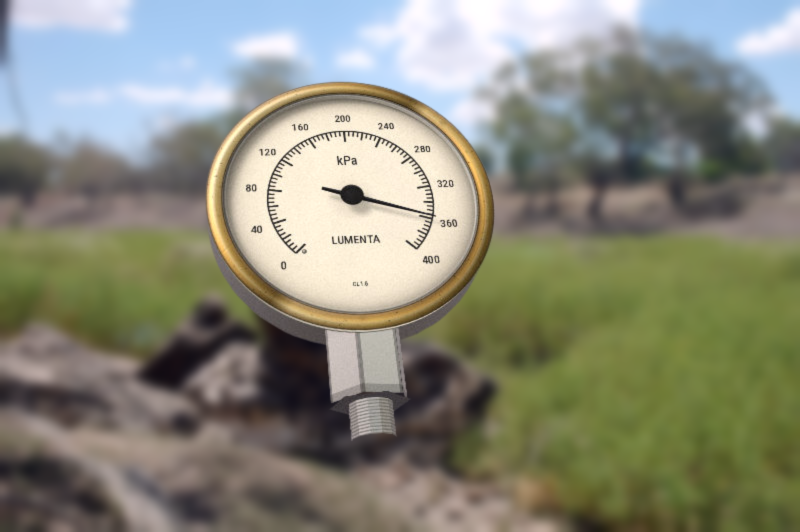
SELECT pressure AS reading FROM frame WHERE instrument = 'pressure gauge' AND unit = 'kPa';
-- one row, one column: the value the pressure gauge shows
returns 360 kPa
